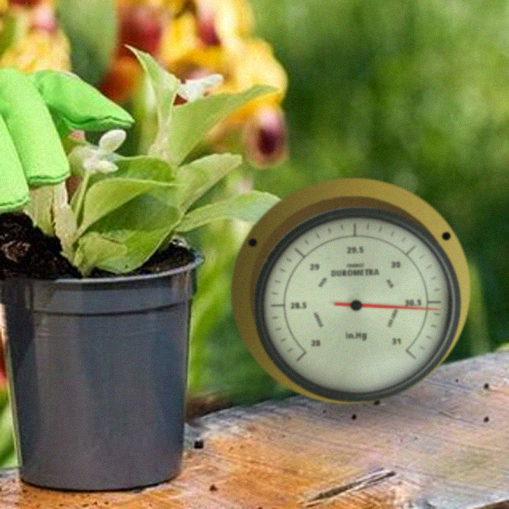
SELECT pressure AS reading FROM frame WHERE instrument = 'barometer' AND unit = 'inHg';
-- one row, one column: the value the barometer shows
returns 30.55 inHg
